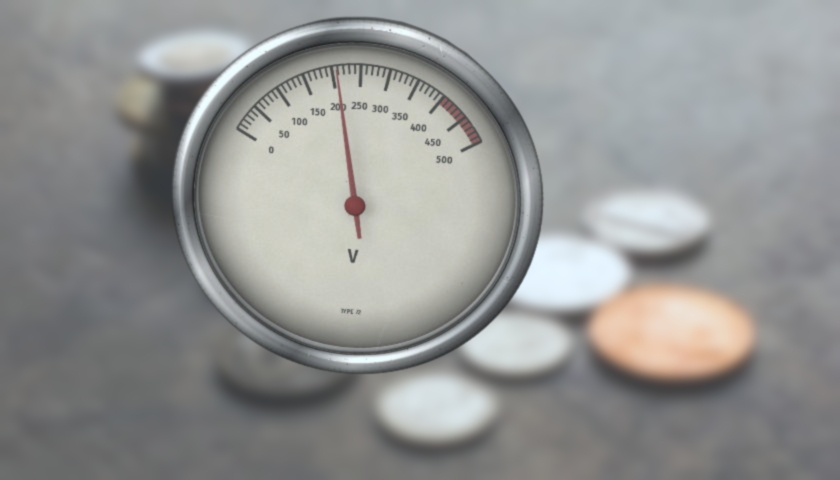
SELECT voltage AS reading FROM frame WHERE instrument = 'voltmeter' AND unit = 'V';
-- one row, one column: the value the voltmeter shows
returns 210 V
